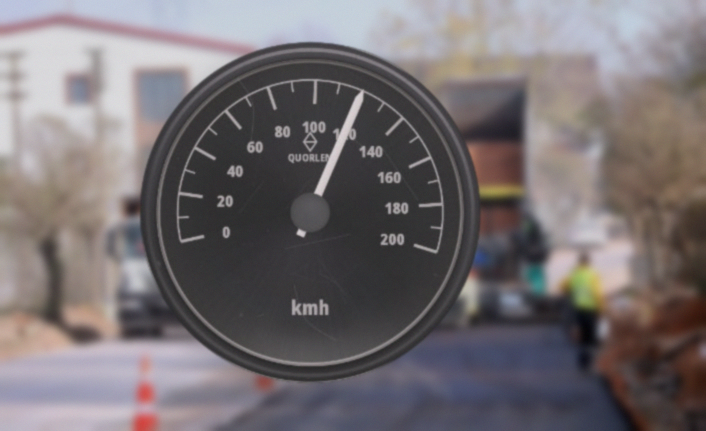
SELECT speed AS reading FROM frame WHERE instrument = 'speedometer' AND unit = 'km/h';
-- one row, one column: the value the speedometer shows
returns 120 km/h
